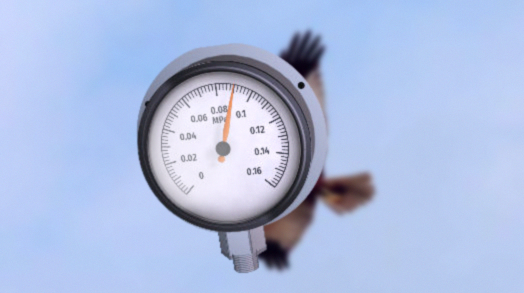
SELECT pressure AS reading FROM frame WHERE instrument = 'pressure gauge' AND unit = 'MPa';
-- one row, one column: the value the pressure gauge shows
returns 0.09 MPa
